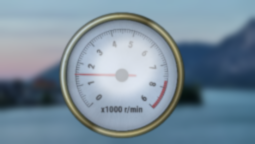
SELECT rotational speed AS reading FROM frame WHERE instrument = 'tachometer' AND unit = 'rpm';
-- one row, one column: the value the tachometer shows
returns 1500 rpm
